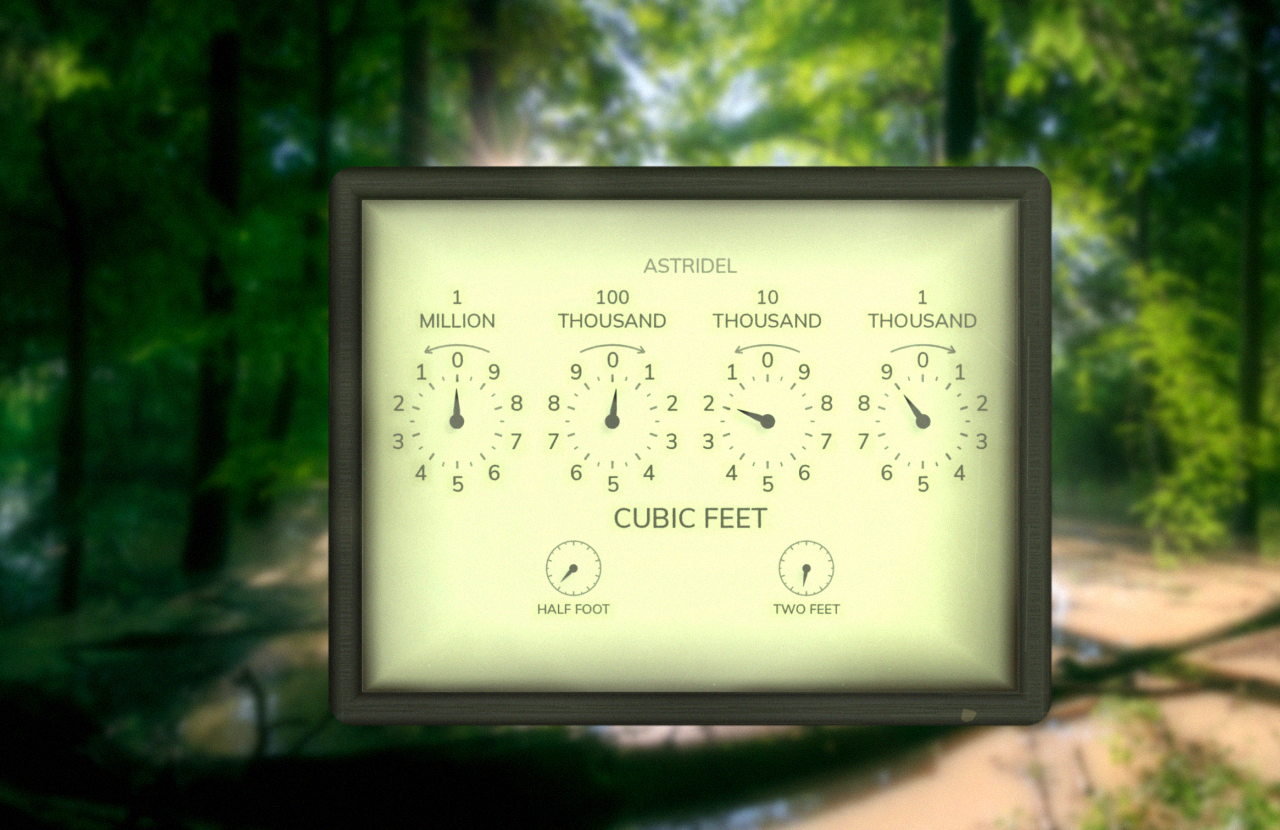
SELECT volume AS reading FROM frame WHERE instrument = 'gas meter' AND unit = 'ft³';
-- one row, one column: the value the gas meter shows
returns 1900 ft³
